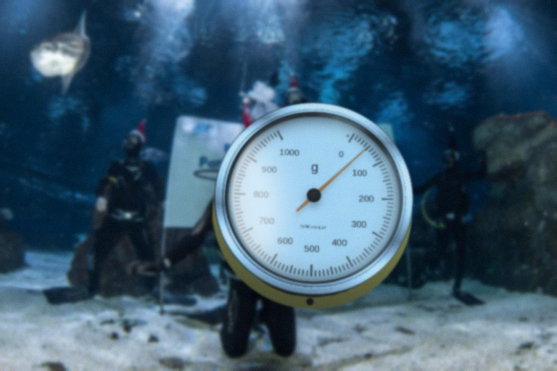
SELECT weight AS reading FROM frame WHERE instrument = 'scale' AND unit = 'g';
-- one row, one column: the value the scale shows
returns 50 g
